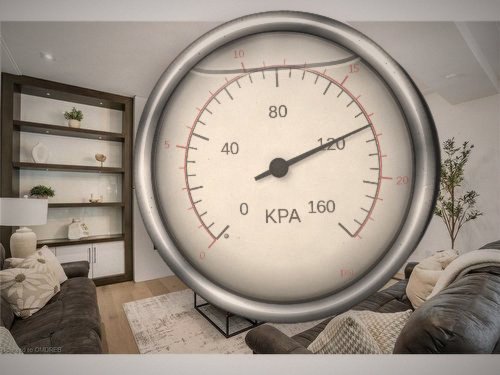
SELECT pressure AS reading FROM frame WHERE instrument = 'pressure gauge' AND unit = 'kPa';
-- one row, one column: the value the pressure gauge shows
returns 120 kPa
